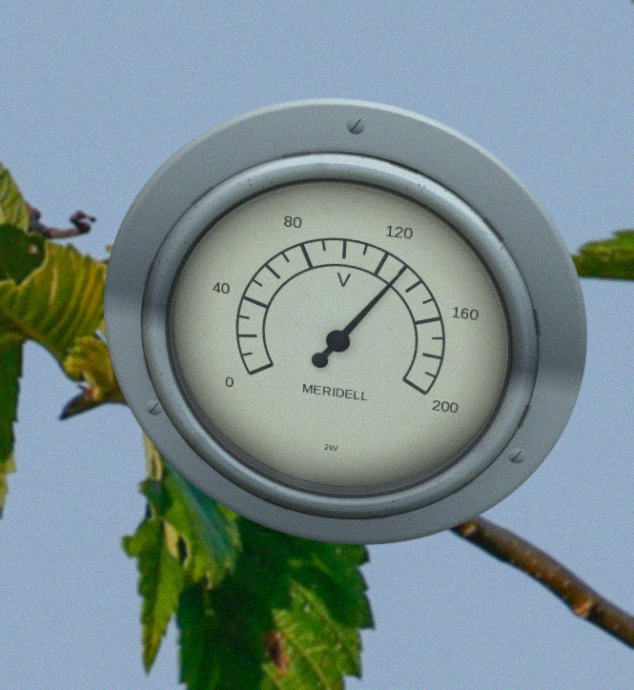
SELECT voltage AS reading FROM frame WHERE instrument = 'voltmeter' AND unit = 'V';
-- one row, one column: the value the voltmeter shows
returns 130 V
